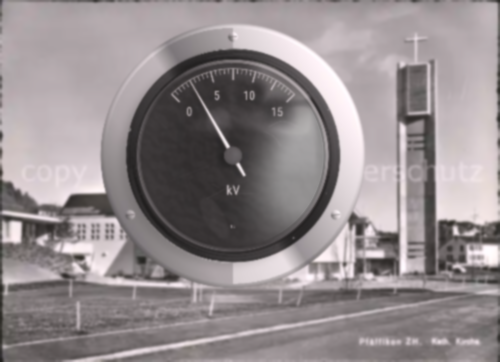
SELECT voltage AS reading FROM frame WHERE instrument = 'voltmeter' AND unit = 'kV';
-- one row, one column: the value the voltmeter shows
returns 2.5 kV
